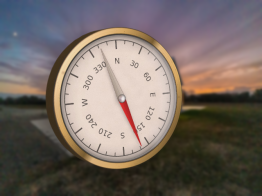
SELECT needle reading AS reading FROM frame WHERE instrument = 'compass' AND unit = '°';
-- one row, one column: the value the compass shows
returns 160 °
